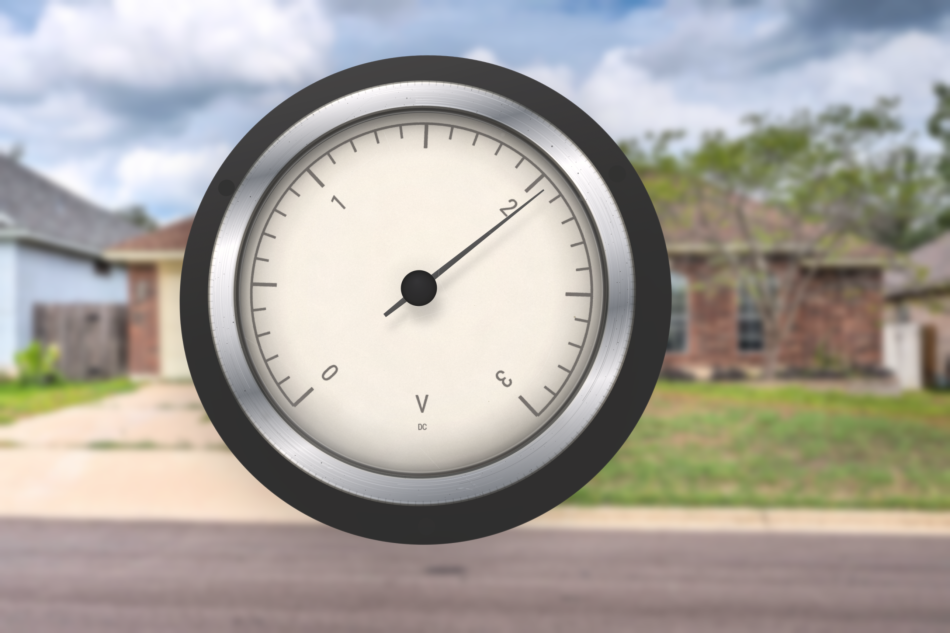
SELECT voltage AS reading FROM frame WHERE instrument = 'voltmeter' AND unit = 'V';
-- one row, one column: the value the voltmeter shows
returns 2.05 V
